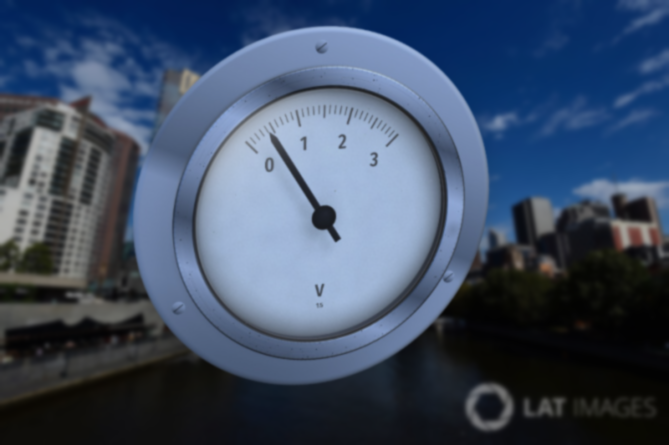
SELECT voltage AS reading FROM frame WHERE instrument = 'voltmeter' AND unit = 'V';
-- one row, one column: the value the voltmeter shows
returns 0.4 V
